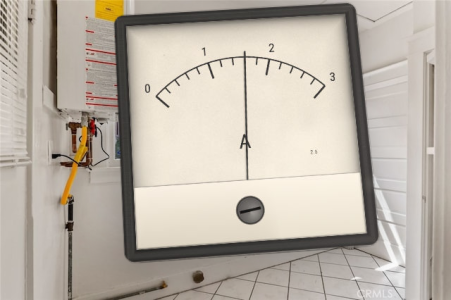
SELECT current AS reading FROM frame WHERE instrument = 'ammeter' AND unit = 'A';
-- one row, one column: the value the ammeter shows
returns 1.6 A
